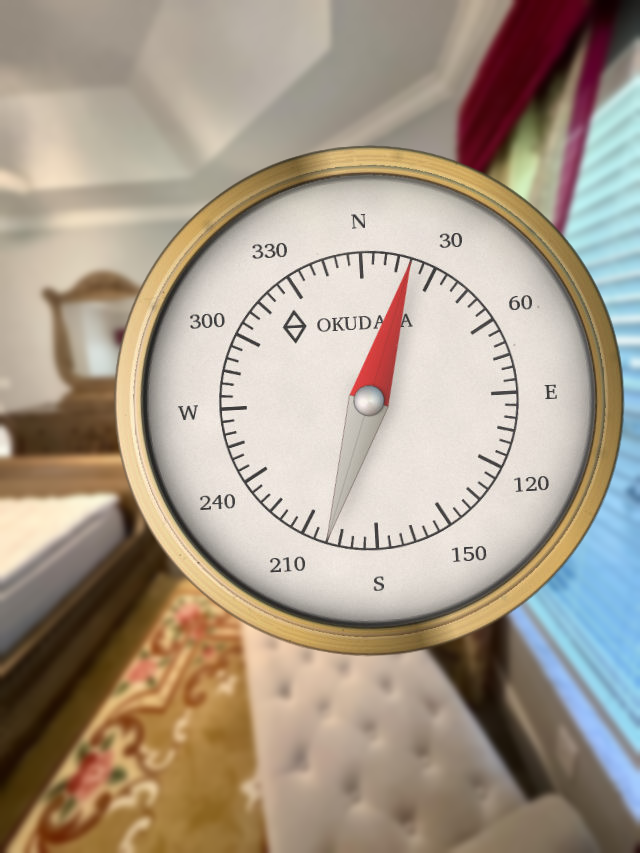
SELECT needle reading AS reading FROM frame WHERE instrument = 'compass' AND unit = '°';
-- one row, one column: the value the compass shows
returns 20 °
